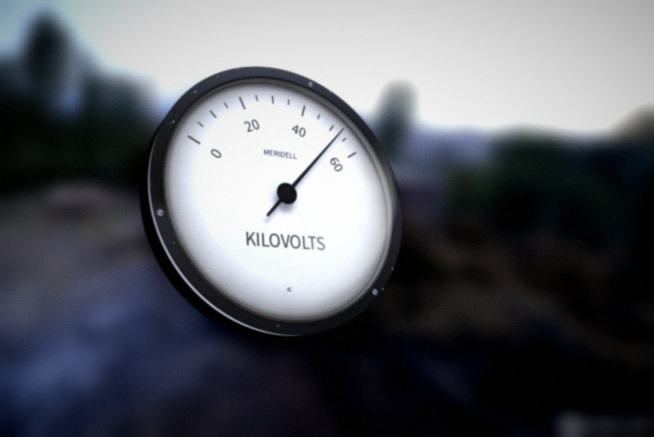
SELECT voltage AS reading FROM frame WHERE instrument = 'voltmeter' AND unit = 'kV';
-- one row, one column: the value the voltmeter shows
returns 52.5 kV
